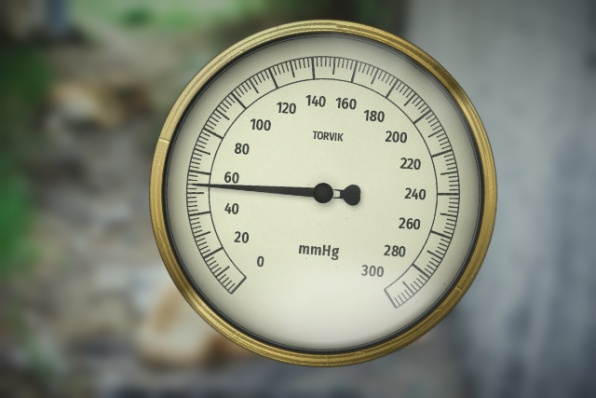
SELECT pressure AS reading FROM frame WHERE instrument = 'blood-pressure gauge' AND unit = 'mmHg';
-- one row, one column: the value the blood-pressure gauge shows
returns 54 mmHg
